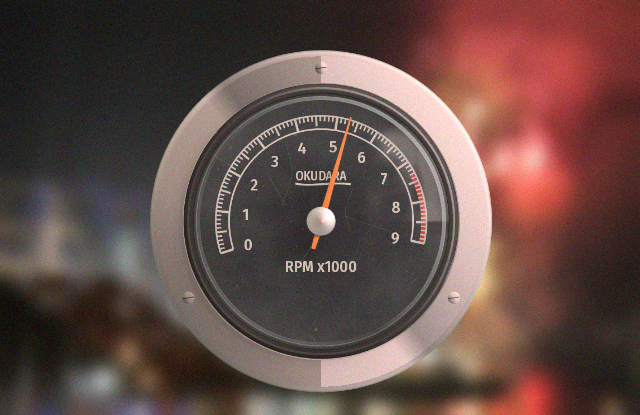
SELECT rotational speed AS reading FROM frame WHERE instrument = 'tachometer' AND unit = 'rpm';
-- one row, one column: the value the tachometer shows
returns 5300 rpm
